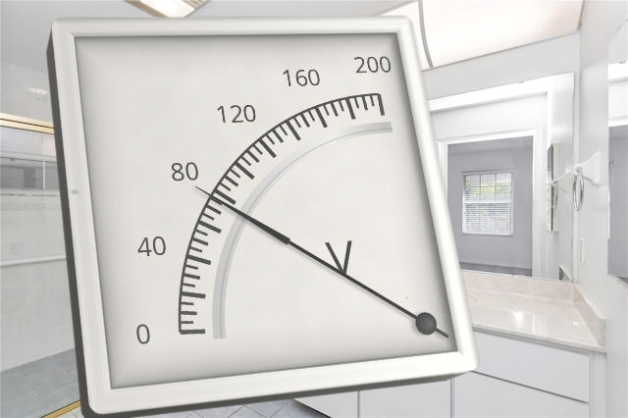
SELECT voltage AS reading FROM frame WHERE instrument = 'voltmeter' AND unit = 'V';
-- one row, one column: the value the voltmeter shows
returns 75 V
